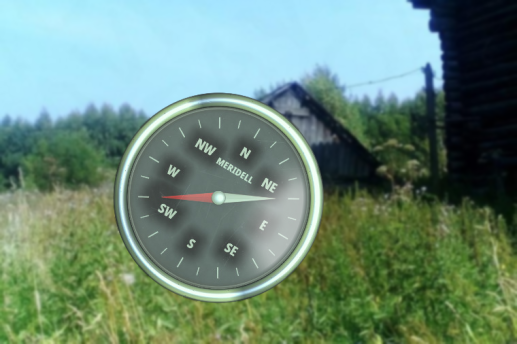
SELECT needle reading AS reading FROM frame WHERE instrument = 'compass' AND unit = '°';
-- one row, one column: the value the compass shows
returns 240 °
